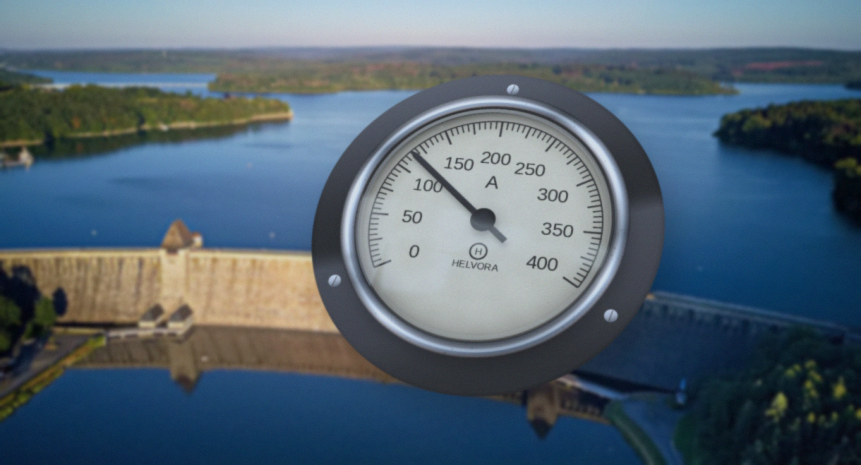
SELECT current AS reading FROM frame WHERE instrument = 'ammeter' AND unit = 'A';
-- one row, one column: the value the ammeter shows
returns 115 A
